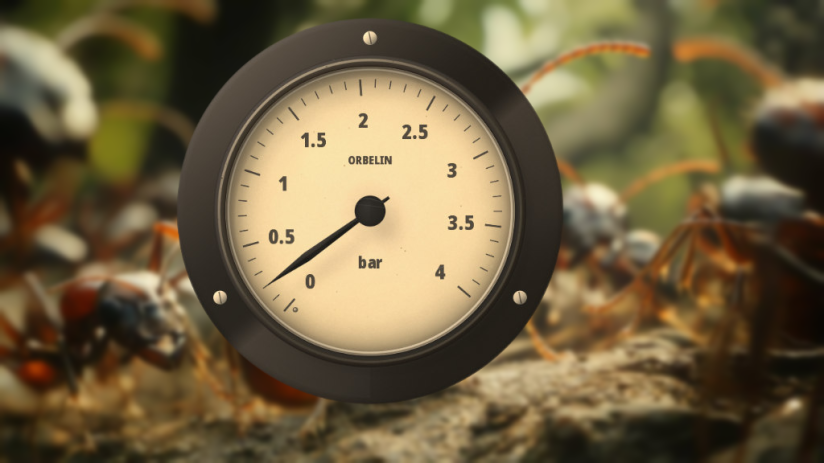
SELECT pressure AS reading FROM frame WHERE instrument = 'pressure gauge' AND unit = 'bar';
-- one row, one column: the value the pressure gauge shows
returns 0.2 bar
